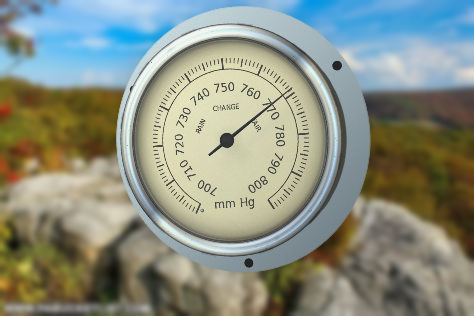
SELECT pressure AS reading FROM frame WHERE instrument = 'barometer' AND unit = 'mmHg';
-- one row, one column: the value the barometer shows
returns 769 mmHg
